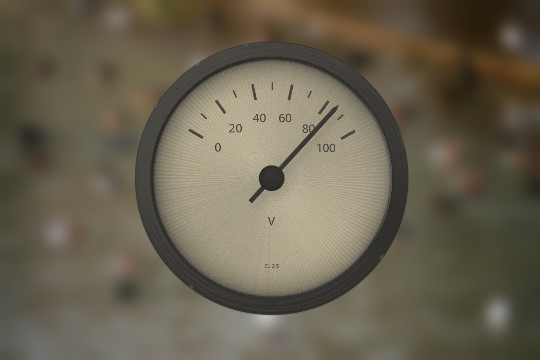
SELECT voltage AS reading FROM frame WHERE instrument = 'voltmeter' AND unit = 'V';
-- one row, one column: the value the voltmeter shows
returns 85 V
